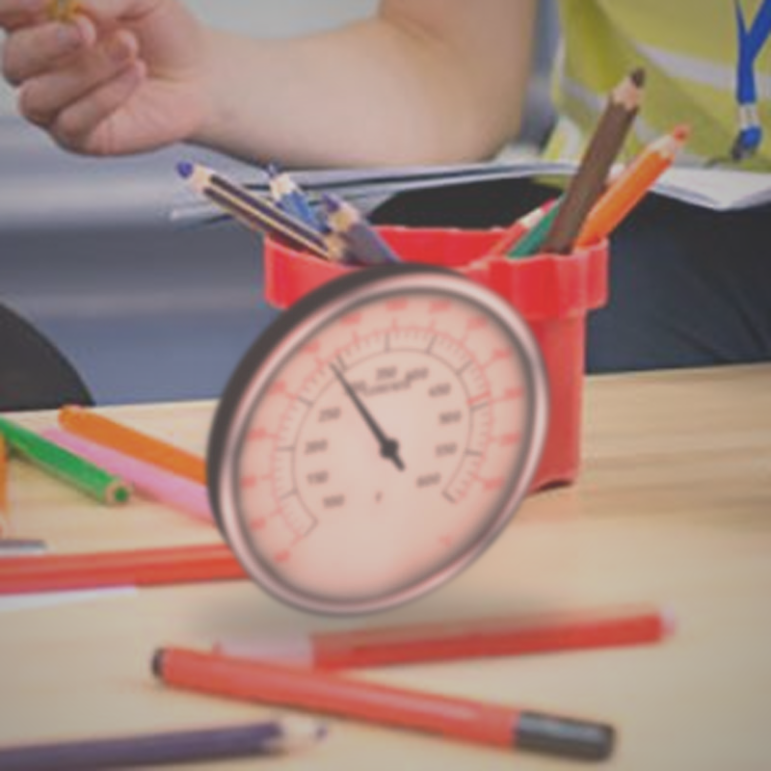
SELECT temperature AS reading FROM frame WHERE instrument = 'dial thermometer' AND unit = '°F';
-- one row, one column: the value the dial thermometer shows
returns 290 °F
